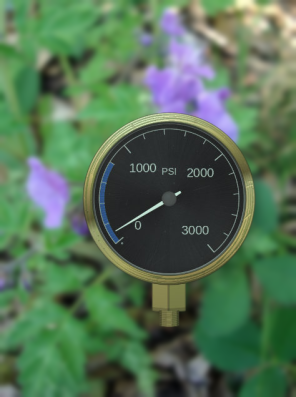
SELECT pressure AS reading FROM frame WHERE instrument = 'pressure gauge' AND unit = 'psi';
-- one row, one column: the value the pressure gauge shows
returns 100 psi
